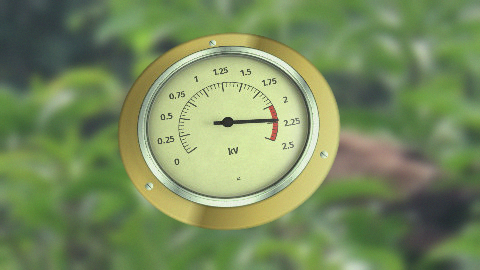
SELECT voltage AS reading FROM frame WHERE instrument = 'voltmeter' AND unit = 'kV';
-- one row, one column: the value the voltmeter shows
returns 2.25 kV
